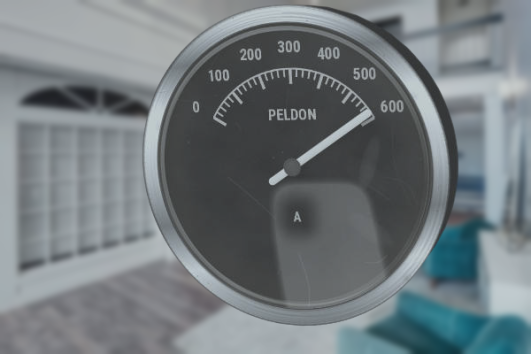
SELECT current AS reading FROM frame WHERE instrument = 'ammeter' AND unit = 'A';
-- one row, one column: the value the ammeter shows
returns 580 A
